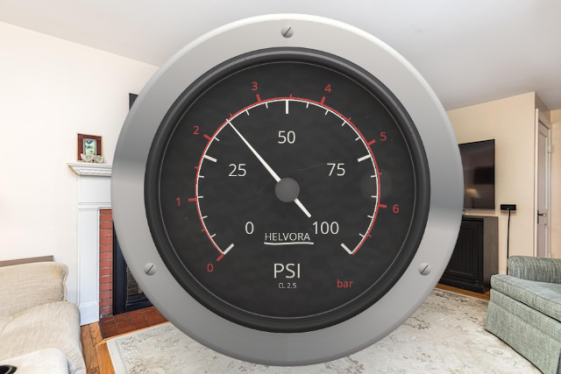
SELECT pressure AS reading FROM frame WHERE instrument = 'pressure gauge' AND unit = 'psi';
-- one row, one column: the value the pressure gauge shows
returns 35 psi
